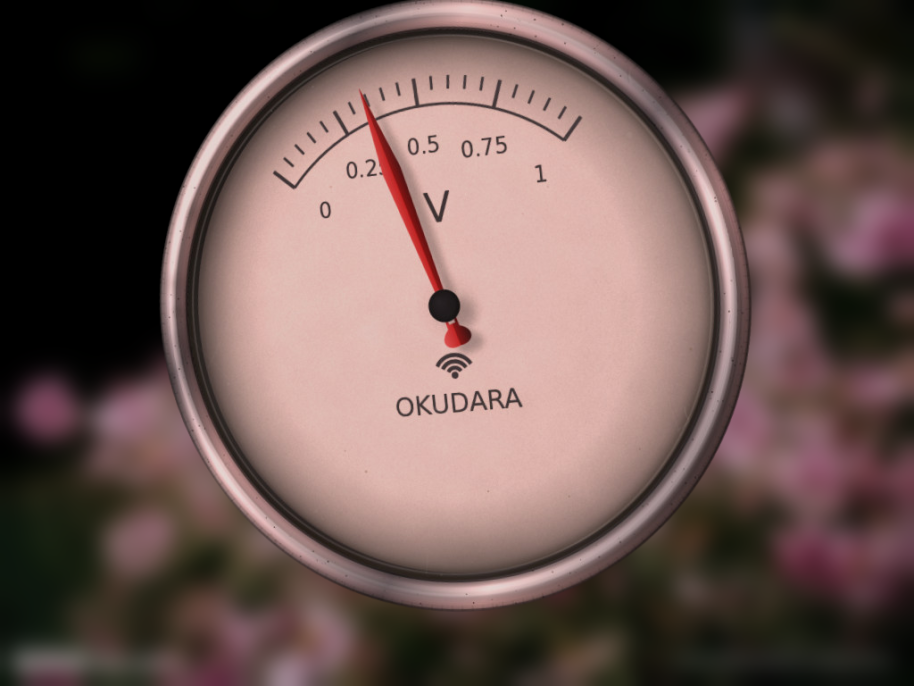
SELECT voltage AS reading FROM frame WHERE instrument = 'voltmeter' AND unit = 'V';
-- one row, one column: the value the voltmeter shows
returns 0.35 V
